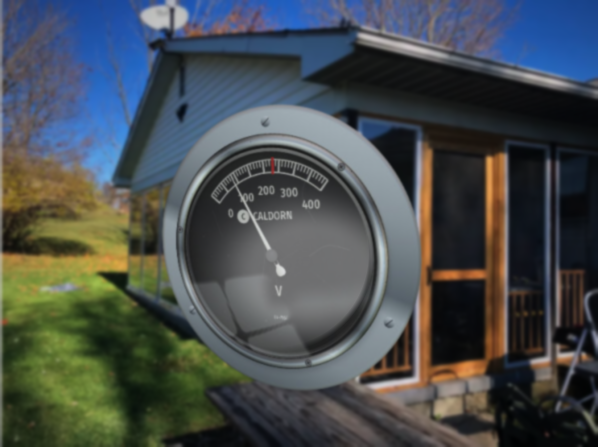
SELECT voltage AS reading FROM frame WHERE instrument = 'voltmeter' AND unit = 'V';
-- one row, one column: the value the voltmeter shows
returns 100 V
